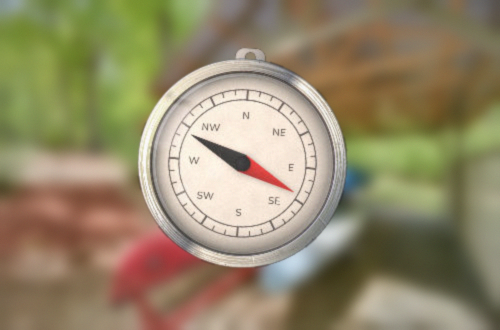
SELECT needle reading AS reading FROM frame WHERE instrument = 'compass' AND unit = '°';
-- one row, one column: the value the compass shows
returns 115 °
